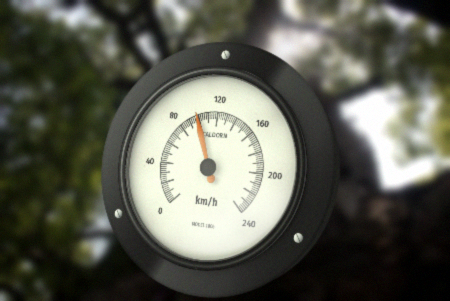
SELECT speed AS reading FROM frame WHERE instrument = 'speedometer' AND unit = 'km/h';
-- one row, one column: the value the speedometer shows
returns 100 km/h
